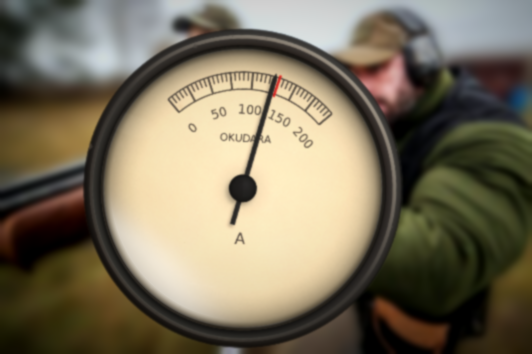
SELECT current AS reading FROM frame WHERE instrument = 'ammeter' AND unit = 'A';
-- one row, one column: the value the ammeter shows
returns 125 A
